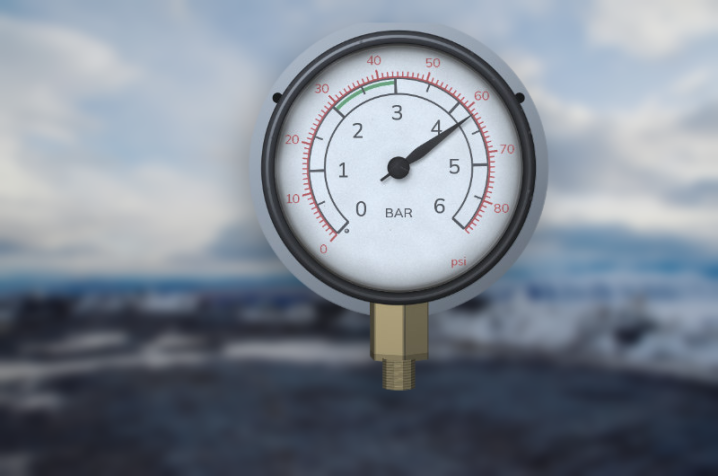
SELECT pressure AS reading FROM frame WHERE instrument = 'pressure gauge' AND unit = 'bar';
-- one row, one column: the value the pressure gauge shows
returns 4.25 bar
